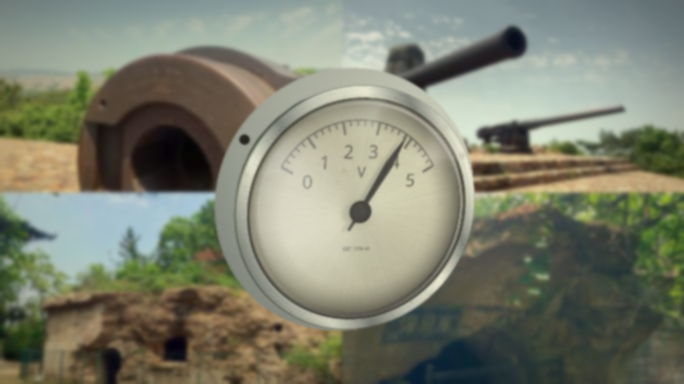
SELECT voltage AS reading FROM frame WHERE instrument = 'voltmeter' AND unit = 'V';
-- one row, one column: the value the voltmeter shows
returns 3.8 V
